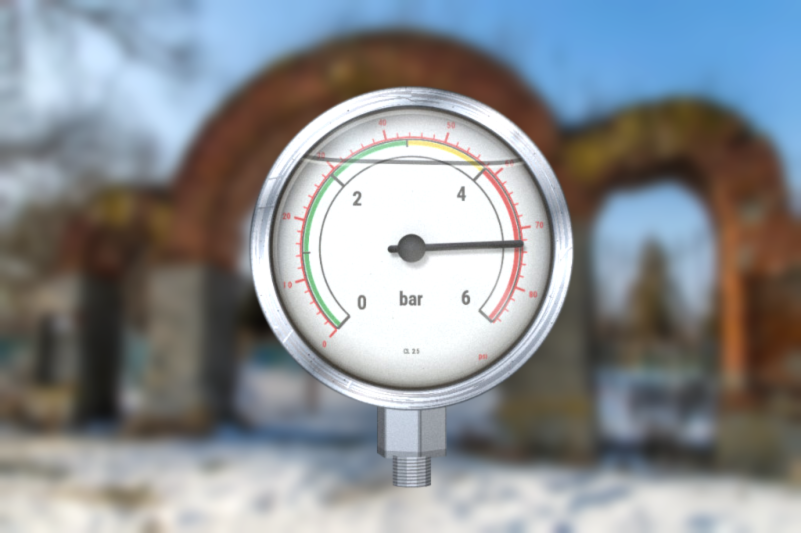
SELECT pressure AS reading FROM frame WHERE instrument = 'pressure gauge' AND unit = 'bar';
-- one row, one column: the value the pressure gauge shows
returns 5 bar
